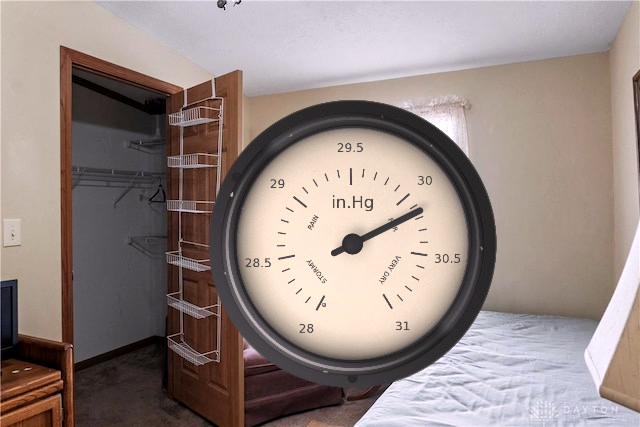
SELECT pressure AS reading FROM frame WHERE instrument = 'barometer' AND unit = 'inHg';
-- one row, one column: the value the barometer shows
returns 30.15 inHg
